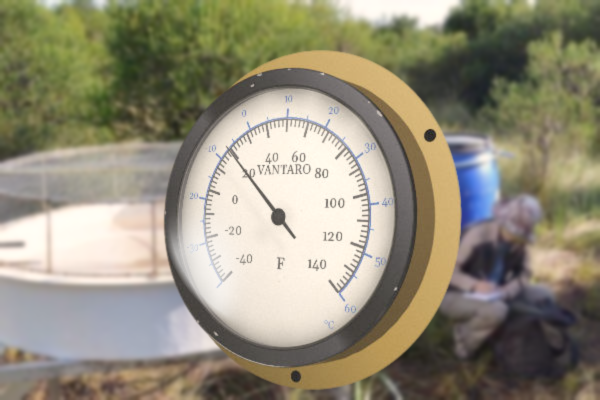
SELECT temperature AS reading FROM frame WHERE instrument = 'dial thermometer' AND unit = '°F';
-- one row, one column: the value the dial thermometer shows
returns 20 °F
